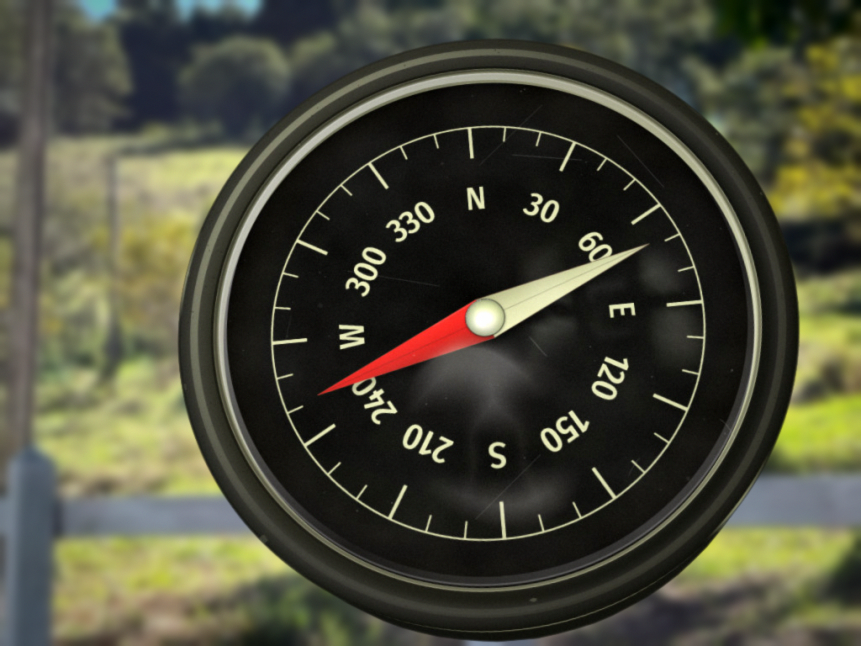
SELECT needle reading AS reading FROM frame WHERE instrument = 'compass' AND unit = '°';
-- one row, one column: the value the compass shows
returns 250 °
